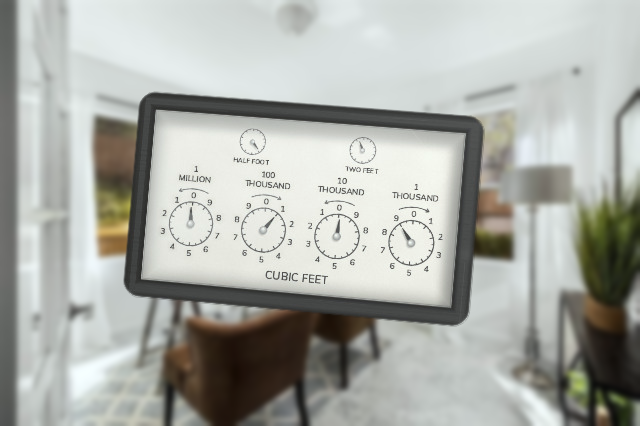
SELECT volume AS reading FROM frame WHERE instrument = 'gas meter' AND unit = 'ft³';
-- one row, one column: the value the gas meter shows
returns 9900 ft³
